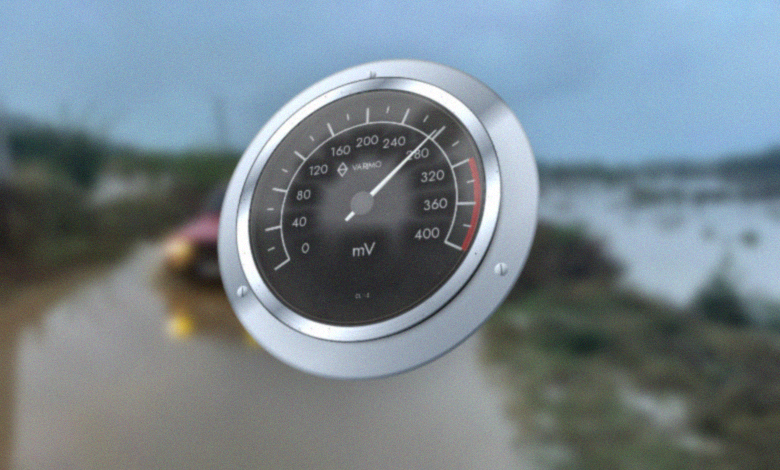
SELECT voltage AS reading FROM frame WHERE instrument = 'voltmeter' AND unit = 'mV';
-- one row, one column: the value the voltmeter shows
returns 280 mV
